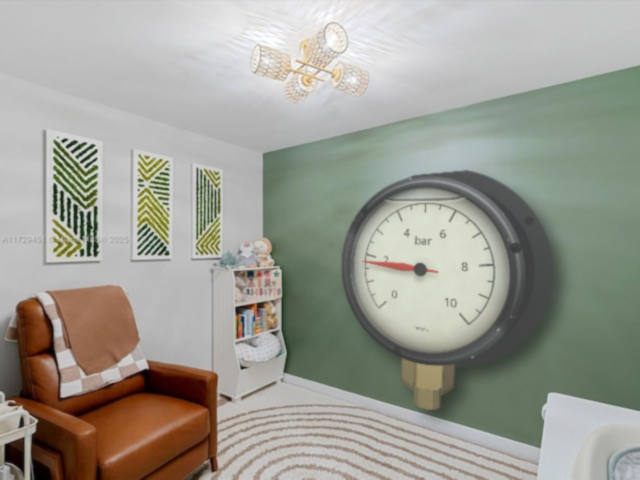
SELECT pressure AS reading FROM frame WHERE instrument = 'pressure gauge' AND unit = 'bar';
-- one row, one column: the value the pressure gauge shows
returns 1.75 bar
